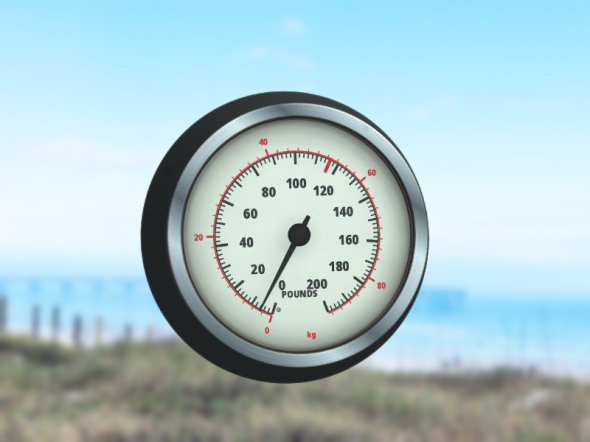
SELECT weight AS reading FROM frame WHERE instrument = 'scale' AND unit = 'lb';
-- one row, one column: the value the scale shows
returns 6 lb
